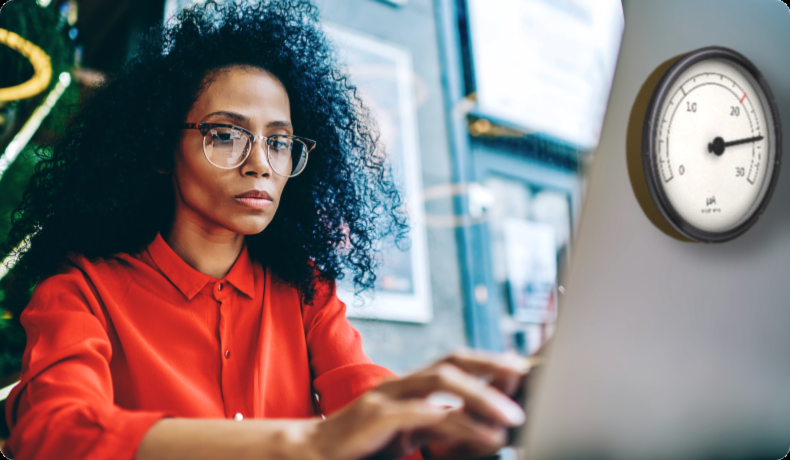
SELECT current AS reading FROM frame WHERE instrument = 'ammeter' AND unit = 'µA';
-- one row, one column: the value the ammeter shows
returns 25 µA
